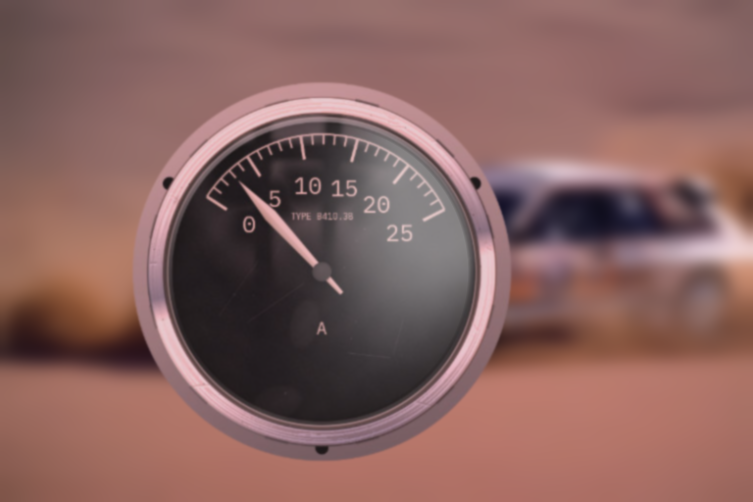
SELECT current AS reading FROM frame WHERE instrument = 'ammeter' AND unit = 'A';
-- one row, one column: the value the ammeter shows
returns 3 A
